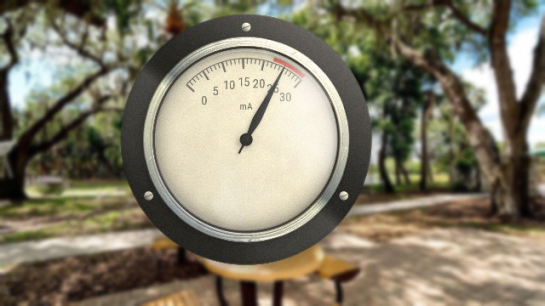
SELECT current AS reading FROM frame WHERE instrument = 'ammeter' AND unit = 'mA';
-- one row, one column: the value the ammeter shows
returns 25 mA
